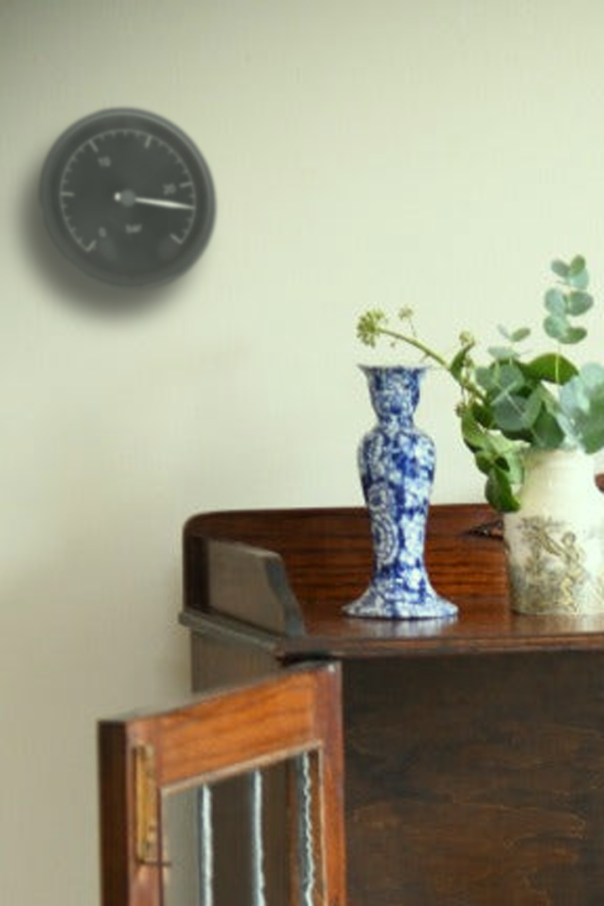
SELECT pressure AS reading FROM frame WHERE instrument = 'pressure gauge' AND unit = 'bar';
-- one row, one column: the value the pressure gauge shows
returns 22 bar
